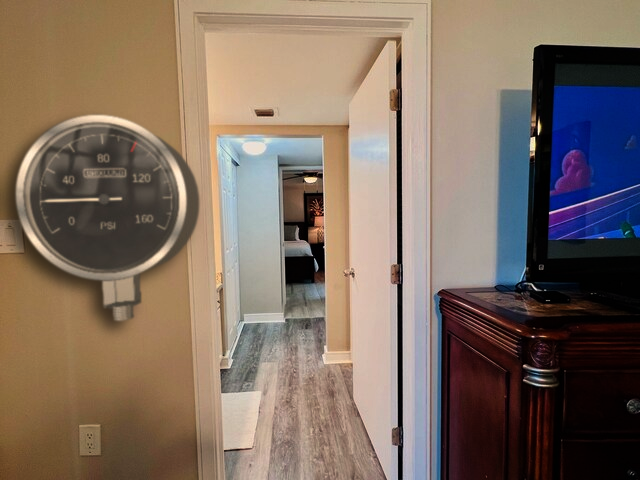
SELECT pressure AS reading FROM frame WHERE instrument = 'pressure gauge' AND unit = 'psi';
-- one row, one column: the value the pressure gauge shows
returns 20 psi
